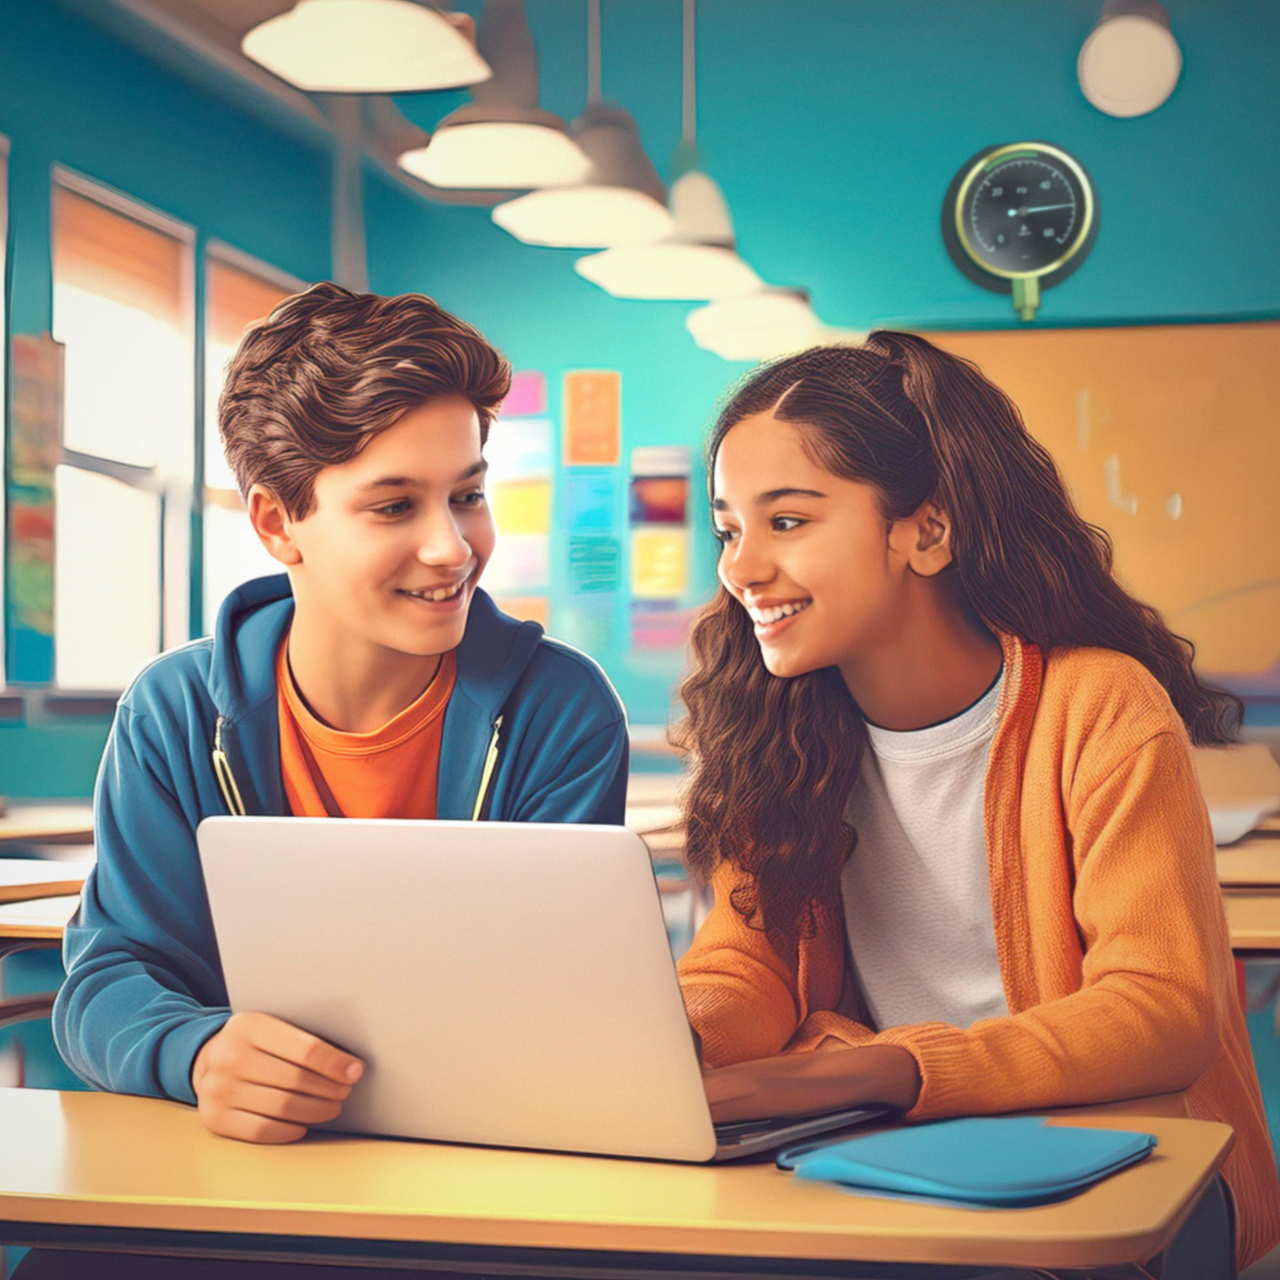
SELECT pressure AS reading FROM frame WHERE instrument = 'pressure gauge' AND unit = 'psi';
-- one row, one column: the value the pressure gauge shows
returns 50 psi
